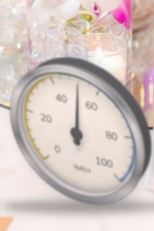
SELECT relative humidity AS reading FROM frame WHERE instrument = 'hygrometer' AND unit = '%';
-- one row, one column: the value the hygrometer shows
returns 52 %
